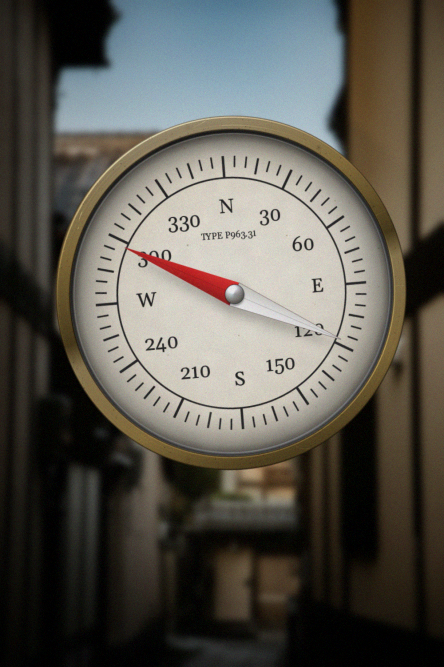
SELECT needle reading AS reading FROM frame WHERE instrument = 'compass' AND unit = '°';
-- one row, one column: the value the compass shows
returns 297.5 °
